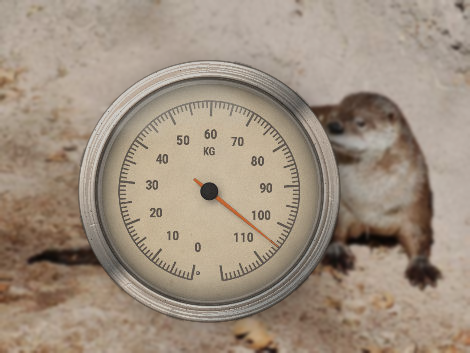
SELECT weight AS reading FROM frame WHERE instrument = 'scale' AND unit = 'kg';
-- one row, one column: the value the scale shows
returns 105 kg
